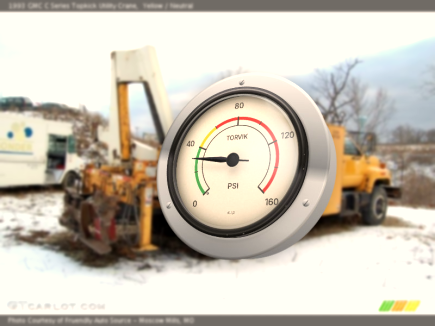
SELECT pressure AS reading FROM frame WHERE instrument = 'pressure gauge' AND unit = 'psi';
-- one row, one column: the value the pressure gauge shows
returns 30 psi
